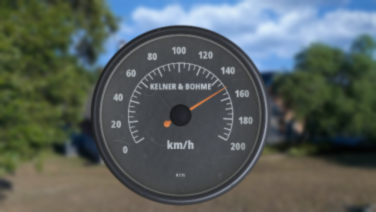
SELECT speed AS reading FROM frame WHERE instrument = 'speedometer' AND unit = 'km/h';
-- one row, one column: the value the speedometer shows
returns 150 km/h
